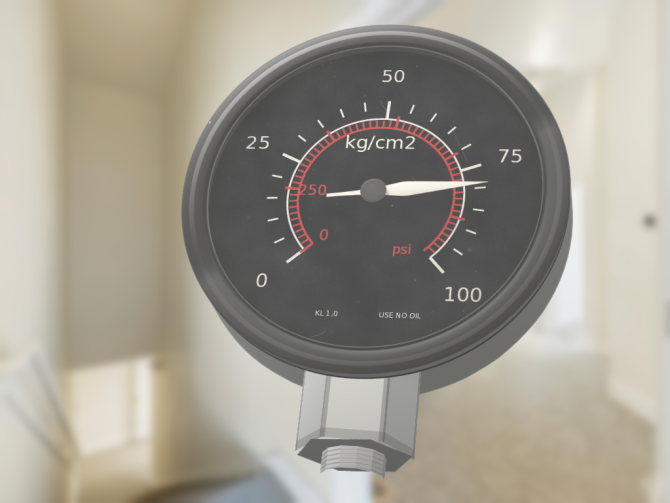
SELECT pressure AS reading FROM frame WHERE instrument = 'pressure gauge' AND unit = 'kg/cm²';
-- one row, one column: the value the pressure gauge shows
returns 80 kg/cm²
